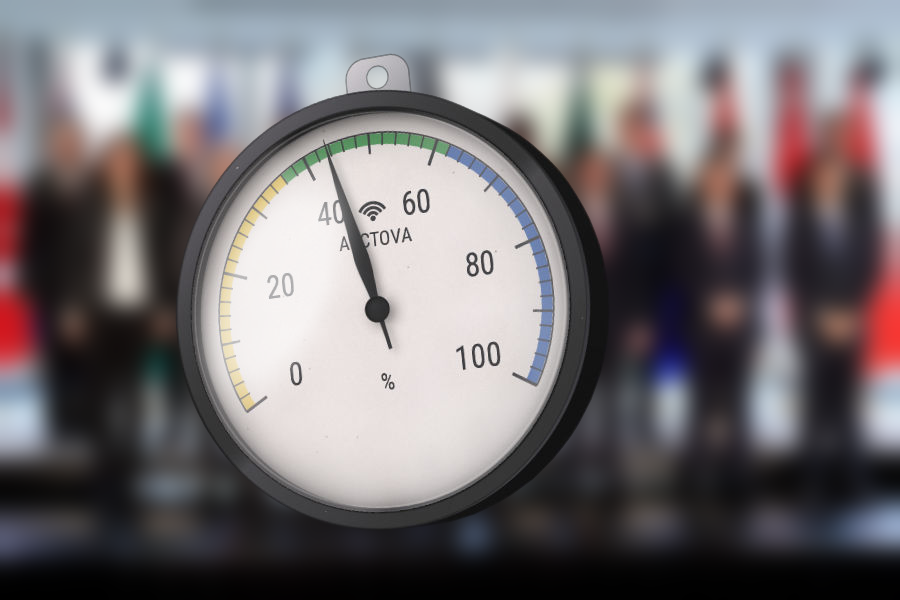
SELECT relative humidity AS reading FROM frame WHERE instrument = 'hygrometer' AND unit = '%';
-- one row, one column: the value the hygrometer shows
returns 44 %
